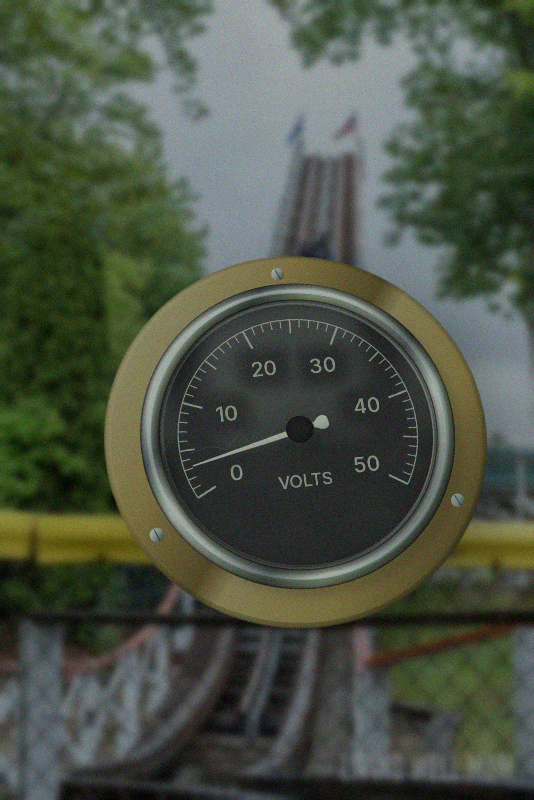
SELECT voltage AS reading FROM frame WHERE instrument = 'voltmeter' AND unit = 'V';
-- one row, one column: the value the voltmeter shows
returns 3 V
